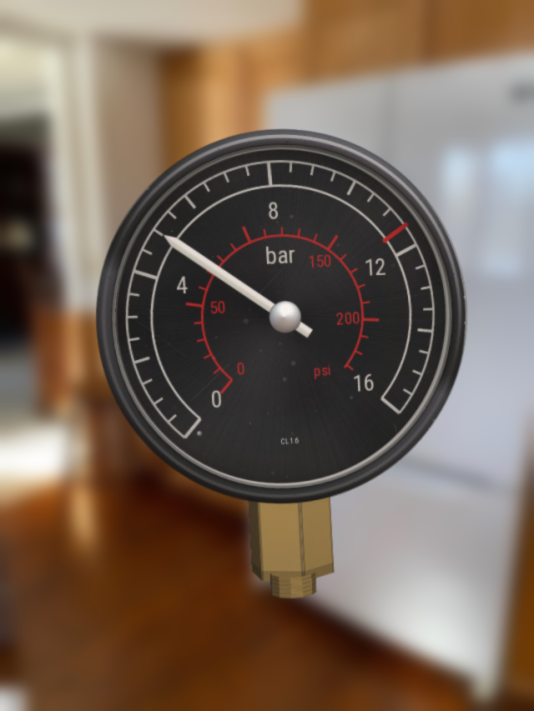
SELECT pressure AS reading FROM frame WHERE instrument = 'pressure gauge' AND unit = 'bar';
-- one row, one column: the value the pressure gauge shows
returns 5 bar
